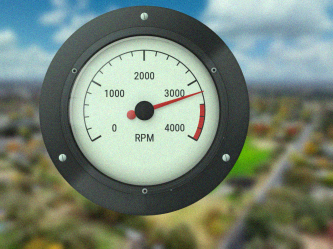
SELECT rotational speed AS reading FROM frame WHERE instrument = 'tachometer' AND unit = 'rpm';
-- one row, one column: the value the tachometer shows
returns 3200 rpm
